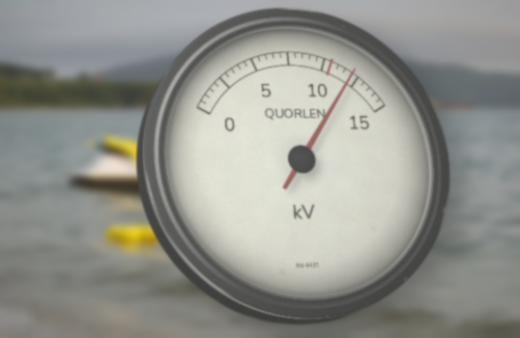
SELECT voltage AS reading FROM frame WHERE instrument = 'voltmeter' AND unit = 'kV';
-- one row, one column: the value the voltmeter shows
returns 12 kV
